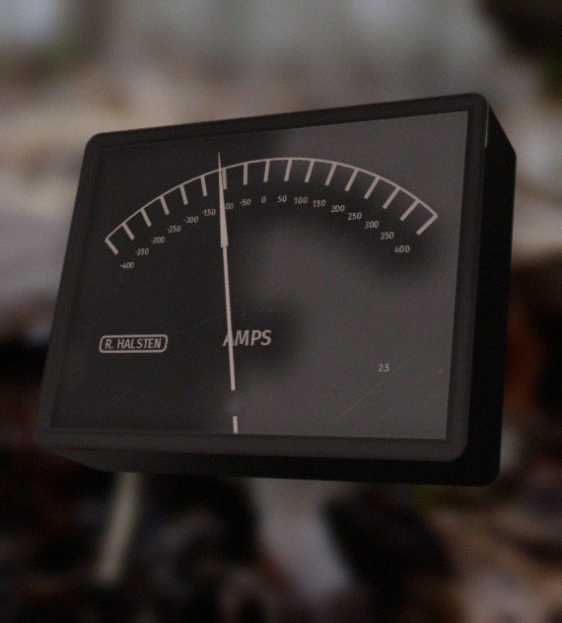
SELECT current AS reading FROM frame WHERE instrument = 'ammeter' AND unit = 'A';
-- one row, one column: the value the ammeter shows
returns -100 A
